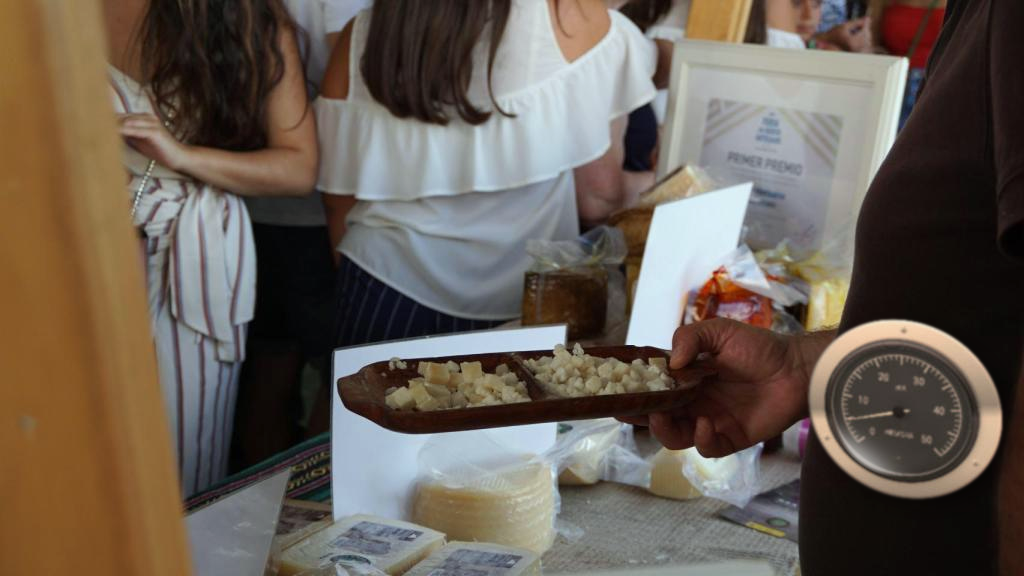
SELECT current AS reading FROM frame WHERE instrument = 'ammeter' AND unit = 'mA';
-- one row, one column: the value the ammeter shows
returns 5 mA
